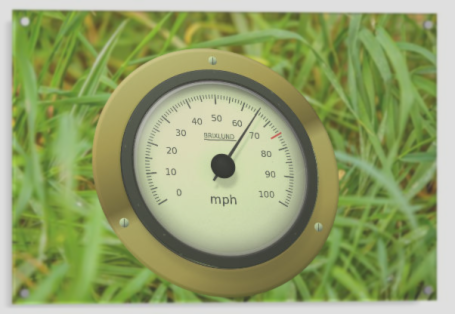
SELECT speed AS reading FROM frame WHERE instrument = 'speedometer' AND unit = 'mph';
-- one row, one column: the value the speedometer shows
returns 65 mph
